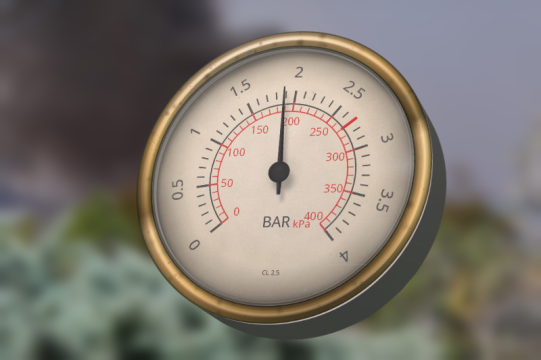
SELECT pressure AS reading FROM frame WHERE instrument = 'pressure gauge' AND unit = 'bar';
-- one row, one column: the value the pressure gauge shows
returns 1.9 bar
